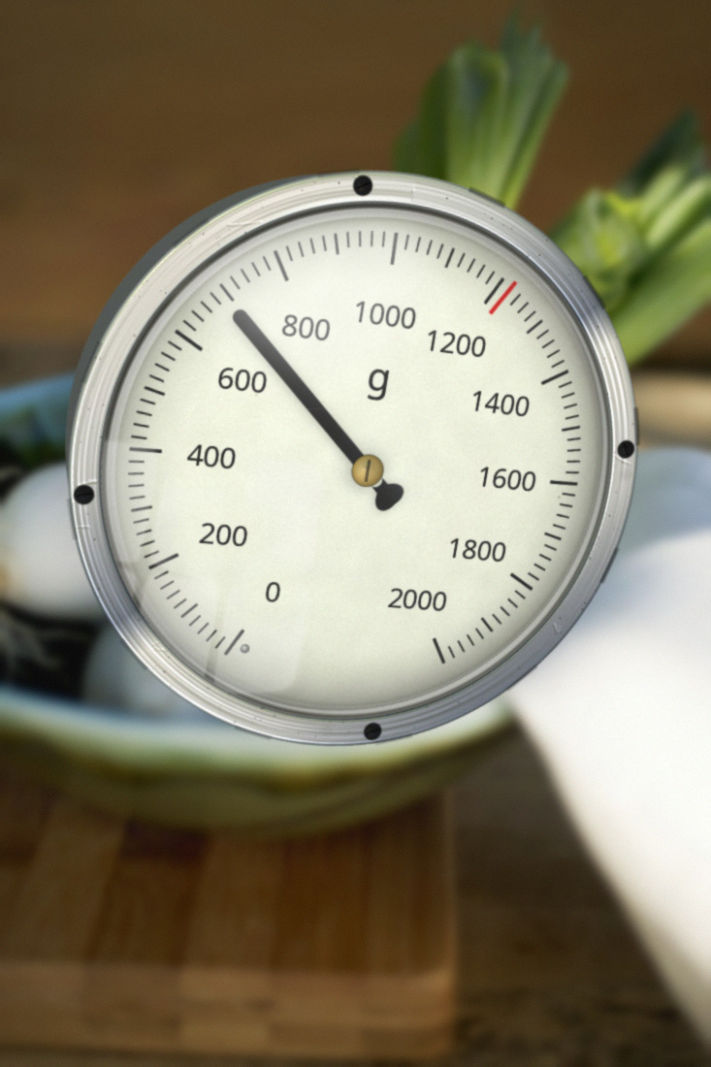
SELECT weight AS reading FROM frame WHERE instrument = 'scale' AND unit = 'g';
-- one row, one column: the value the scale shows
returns 690 g
